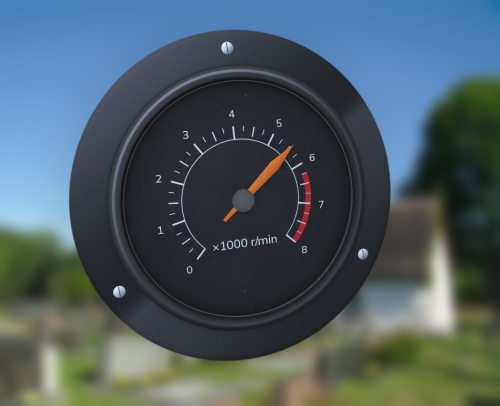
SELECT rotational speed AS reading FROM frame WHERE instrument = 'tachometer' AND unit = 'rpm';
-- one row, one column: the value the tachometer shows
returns 5500 rpm
